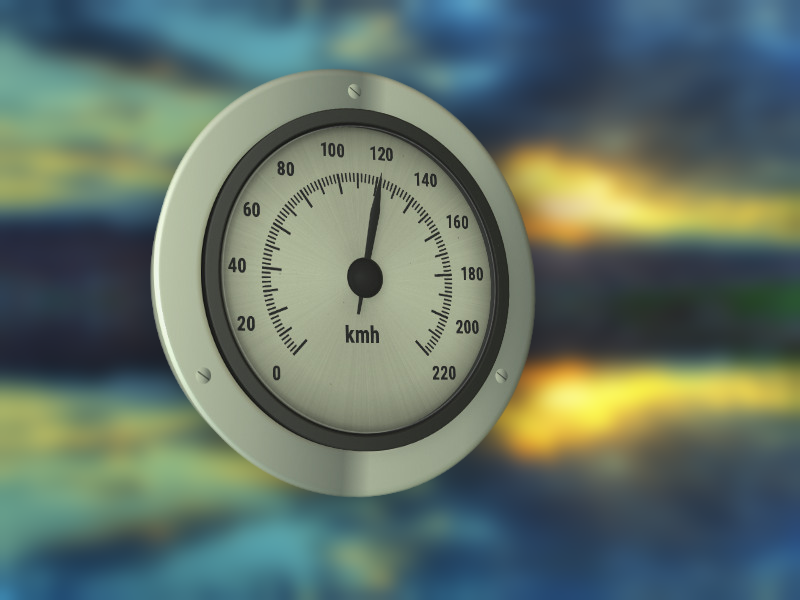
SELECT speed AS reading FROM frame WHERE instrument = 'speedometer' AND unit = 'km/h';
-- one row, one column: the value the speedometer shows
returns 120 km/h
